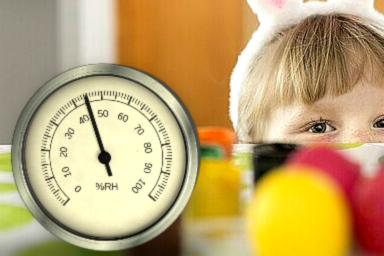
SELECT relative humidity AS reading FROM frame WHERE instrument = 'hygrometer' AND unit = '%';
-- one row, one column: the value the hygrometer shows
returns 45 %
